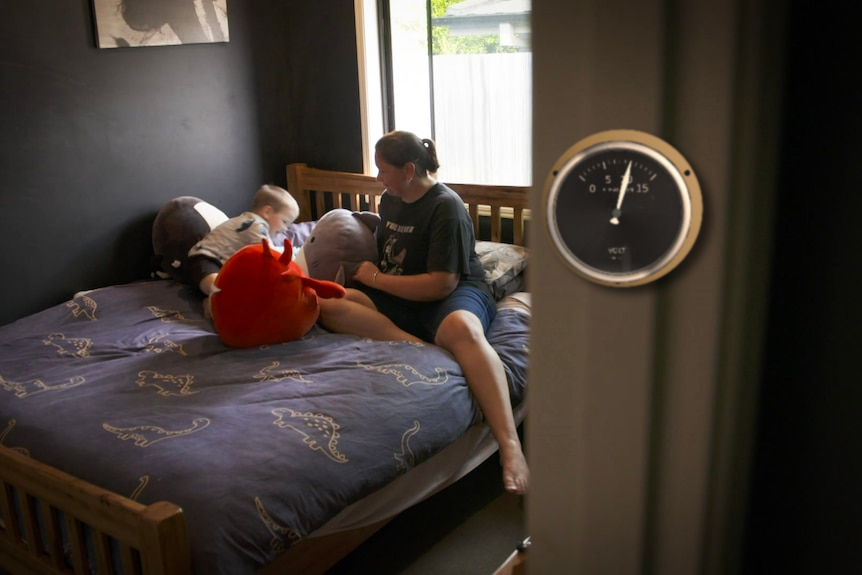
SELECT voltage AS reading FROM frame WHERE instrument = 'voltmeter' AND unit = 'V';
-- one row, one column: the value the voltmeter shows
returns 10 V
